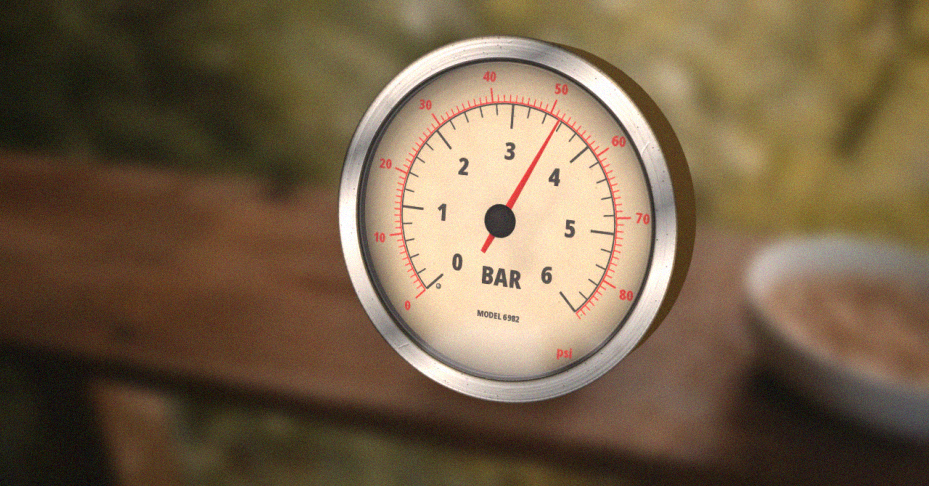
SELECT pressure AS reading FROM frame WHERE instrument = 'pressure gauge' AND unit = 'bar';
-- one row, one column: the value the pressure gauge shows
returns 3.6 bar
